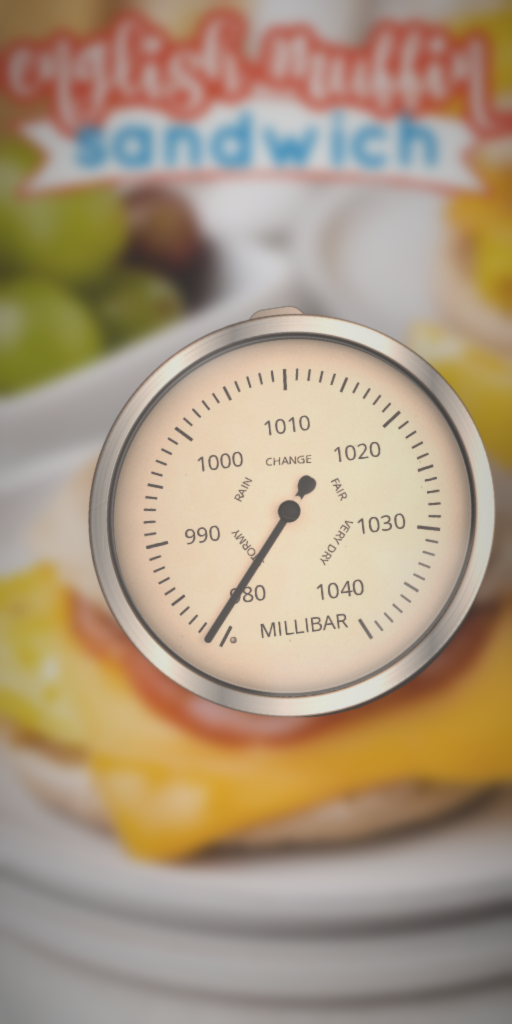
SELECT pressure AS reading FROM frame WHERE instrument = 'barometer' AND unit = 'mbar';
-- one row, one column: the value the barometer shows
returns 981 mbar
